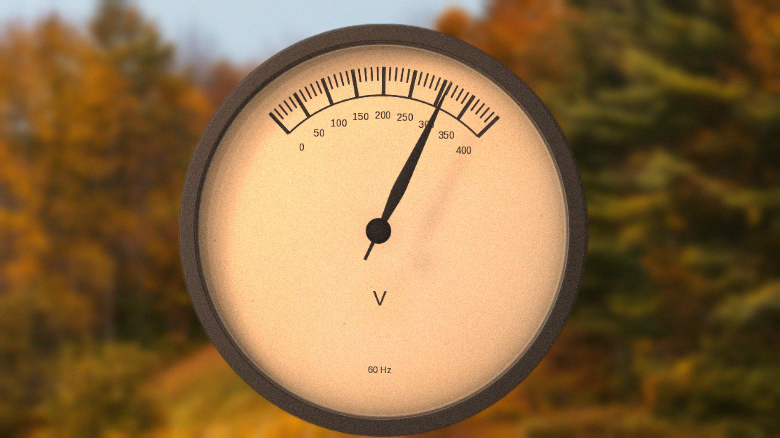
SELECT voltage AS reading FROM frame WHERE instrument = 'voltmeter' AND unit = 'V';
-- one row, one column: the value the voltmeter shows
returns 310 V
